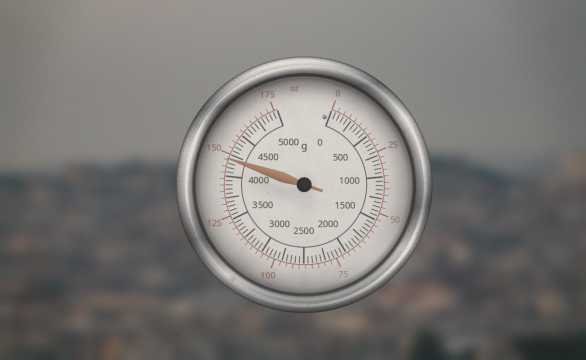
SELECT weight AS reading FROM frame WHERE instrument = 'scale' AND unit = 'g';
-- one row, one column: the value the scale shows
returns 4200 g
